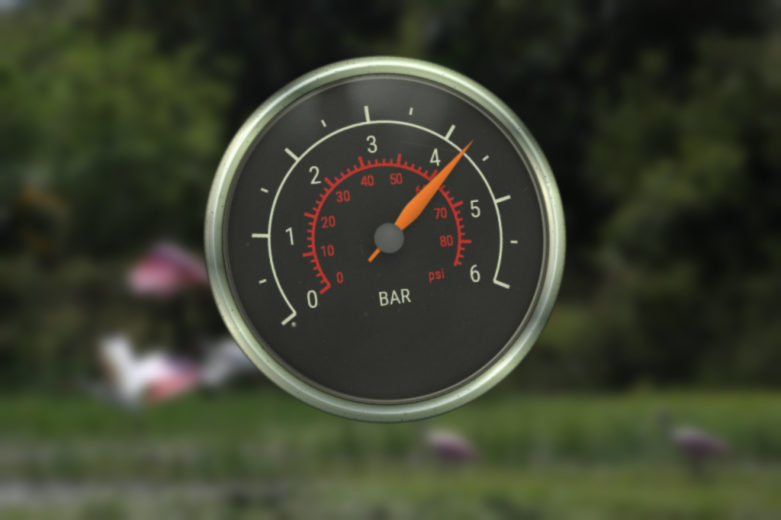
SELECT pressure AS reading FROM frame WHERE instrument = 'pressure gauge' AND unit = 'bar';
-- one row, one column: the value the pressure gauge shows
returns 4.25 bar
